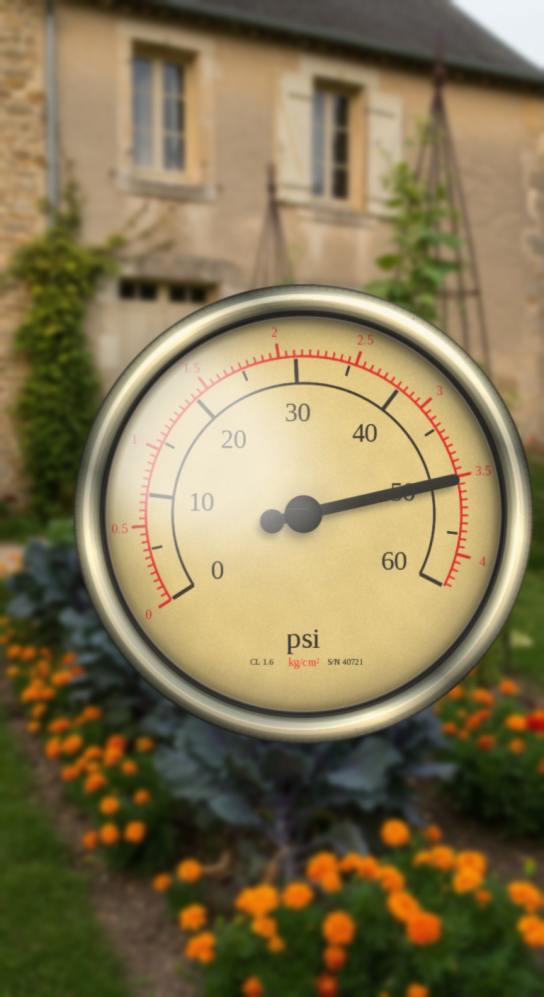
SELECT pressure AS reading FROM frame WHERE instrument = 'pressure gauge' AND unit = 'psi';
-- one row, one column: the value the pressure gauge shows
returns 50 psi
